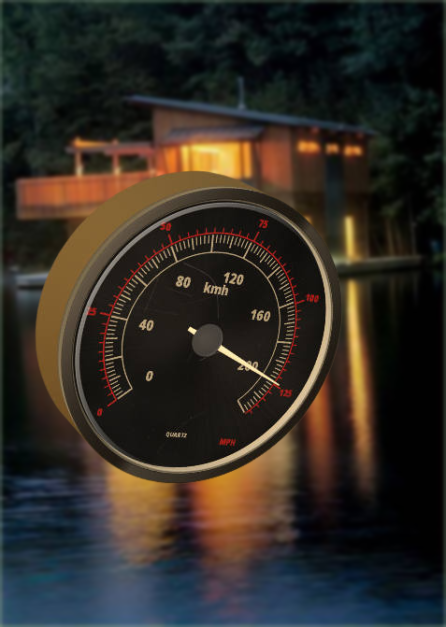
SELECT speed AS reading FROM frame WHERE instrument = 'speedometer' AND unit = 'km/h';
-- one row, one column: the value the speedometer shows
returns 200 km/h
